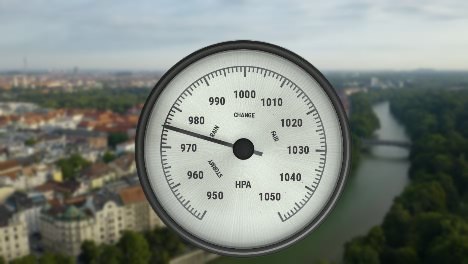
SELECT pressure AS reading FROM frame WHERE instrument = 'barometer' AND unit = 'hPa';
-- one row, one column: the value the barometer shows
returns 975 hPa
